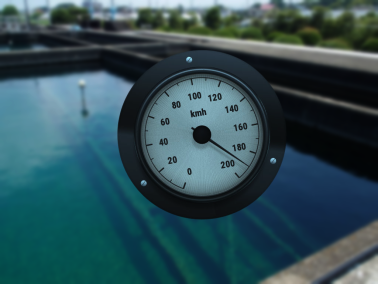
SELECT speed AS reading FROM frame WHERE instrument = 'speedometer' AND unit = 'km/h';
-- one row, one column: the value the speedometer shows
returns 190 km/h
